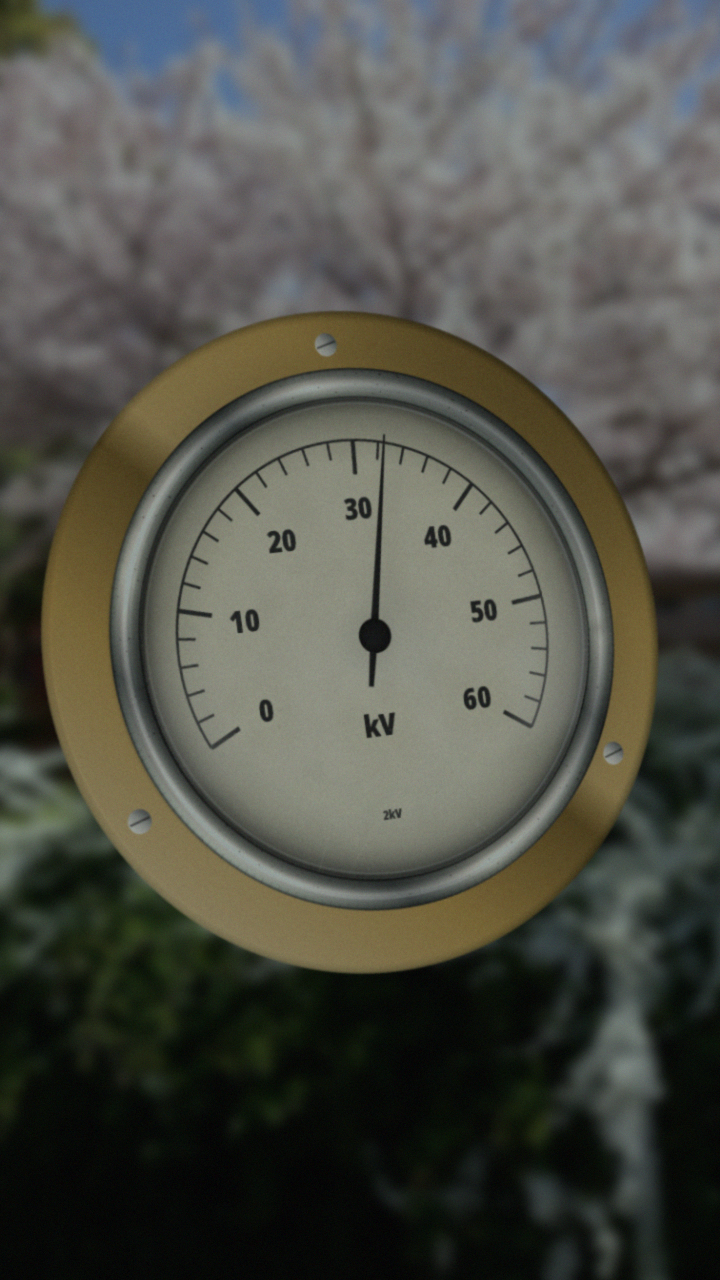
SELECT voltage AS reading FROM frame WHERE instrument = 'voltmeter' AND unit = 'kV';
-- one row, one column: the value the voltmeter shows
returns 32 kV
